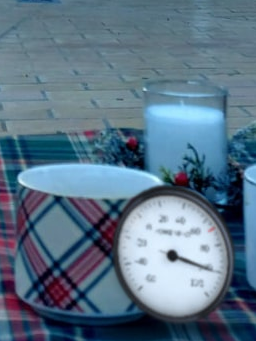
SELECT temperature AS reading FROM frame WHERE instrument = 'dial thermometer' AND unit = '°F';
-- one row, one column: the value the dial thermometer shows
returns 100 °F
